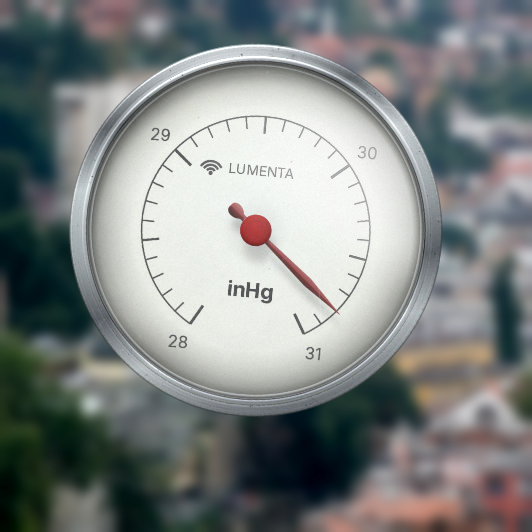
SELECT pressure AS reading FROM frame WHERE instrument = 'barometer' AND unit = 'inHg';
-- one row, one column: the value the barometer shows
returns 30.8 inHg
